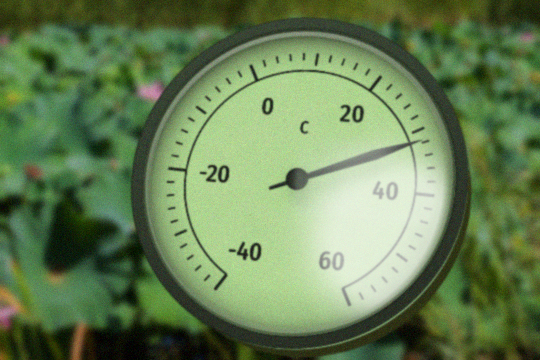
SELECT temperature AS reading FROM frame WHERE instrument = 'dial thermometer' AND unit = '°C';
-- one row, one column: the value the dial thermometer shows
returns 32 °C
